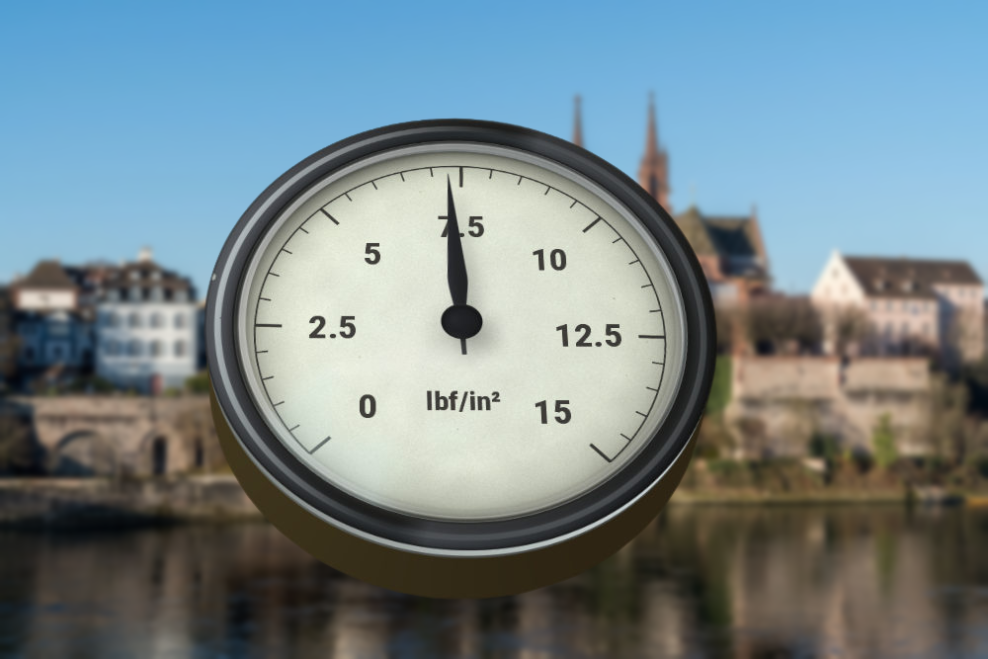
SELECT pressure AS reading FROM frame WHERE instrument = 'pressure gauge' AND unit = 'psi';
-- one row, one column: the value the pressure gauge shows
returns 7.25 psi
